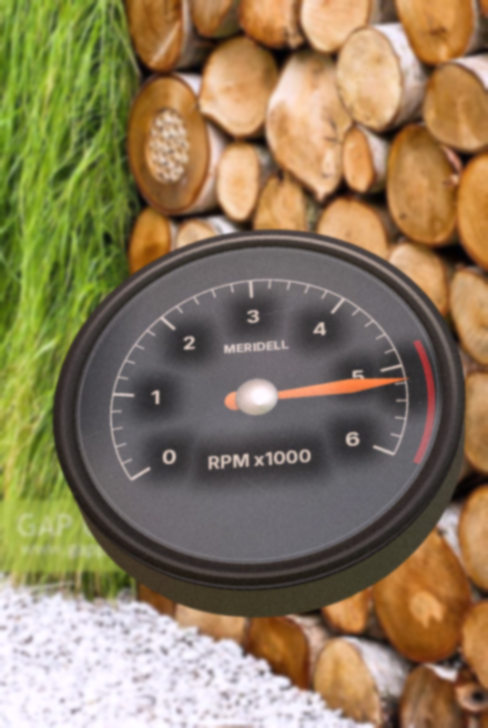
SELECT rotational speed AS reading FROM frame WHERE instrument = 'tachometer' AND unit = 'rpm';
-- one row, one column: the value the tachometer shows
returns 5200 rpm
